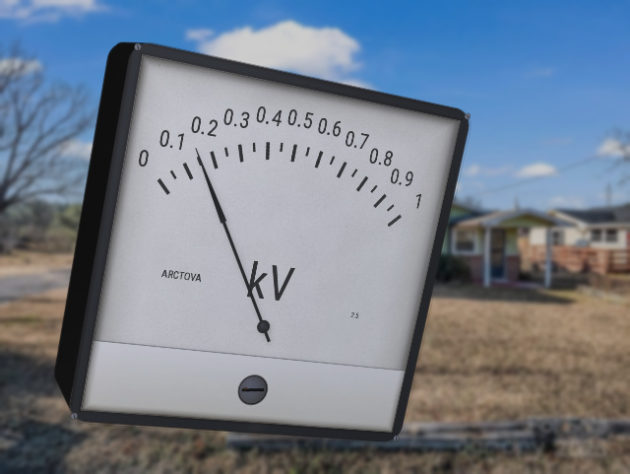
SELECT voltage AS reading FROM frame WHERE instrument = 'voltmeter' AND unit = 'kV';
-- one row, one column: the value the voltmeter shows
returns 0.15 kV
